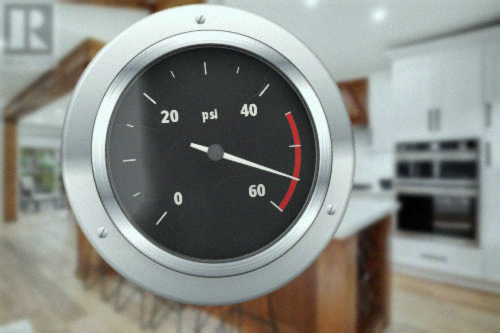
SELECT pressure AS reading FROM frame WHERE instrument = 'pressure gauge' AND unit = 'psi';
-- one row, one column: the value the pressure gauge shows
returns 55 psi
